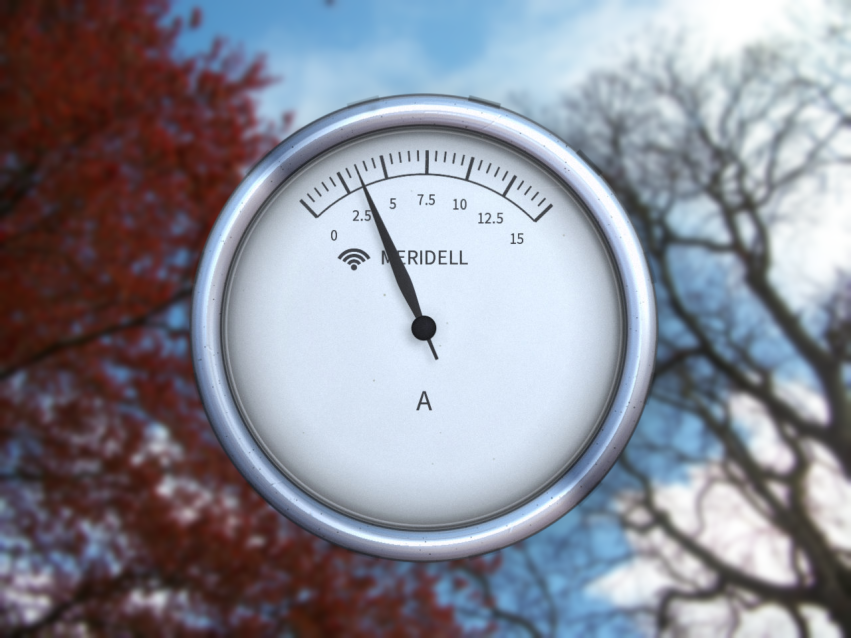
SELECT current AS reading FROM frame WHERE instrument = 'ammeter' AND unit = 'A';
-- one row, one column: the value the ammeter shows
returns 3.5 A
